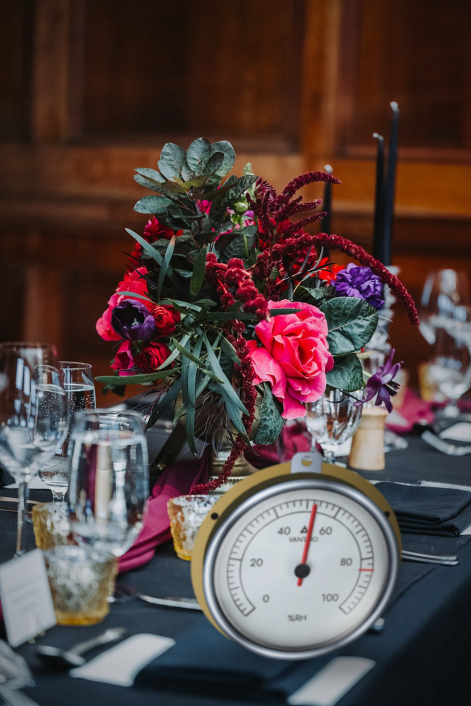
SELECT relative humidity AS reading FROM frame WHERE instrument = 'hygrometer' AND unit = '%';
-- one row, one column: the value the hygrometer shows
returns 52 %
